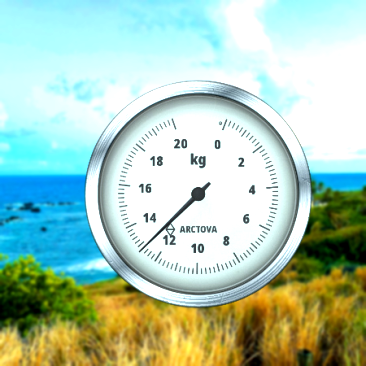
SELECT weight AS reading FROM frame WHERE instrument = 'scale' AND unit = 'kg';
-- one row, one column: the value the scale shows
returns 12.8 kg
